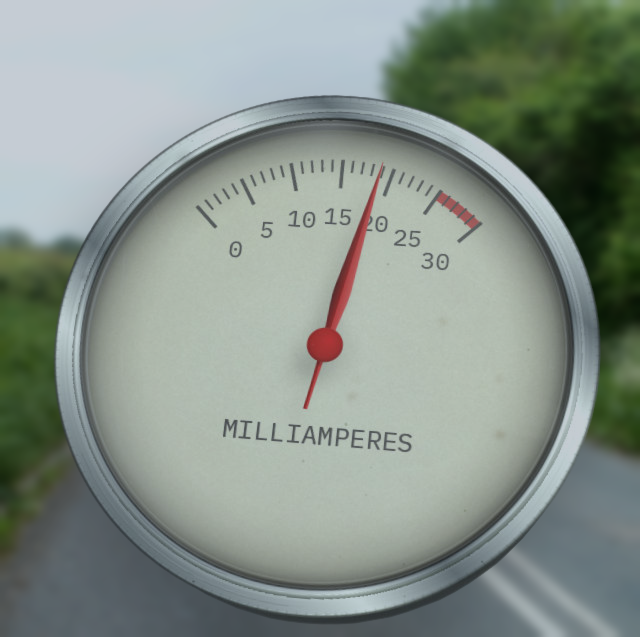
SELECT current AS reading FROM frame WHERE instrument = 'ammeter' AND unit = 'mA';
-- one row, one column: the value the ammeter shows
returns 19 mA
